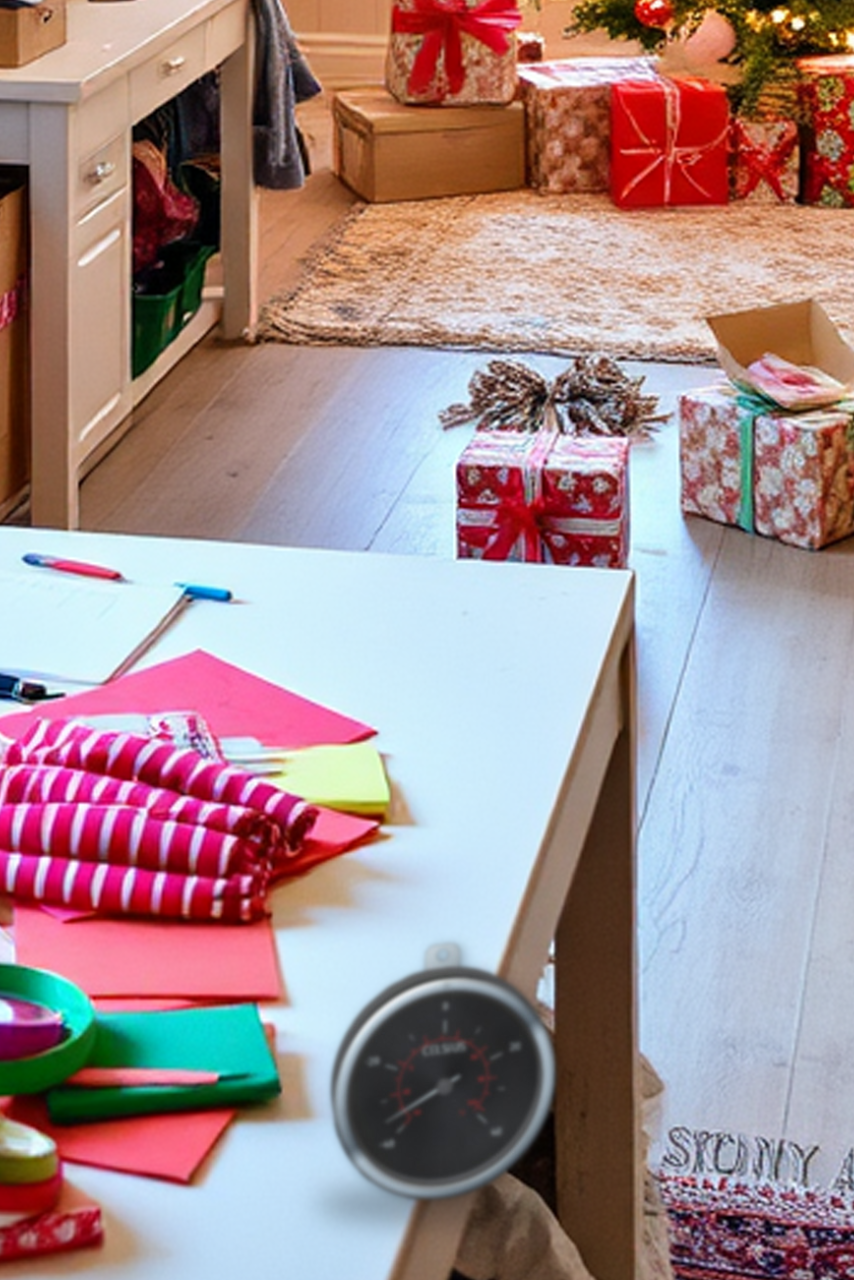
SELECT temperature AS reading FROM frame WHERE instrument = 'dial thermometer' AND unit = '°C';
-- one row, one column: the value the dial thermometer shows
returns -35 °C
